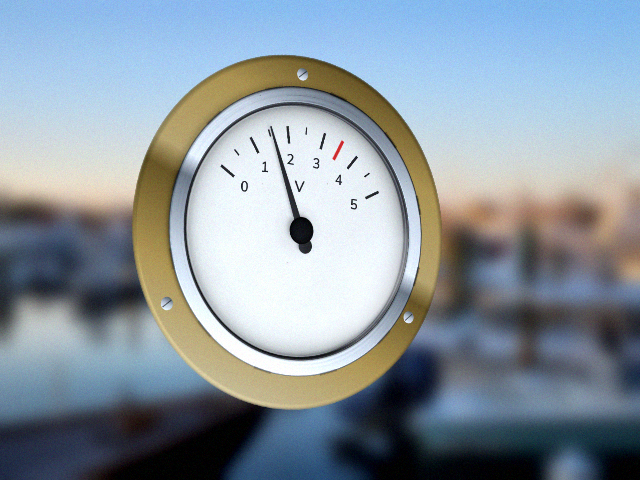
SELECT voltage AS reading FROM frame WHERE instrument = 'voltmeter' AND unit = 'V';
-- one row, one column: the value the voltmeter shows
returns 1.5 V
